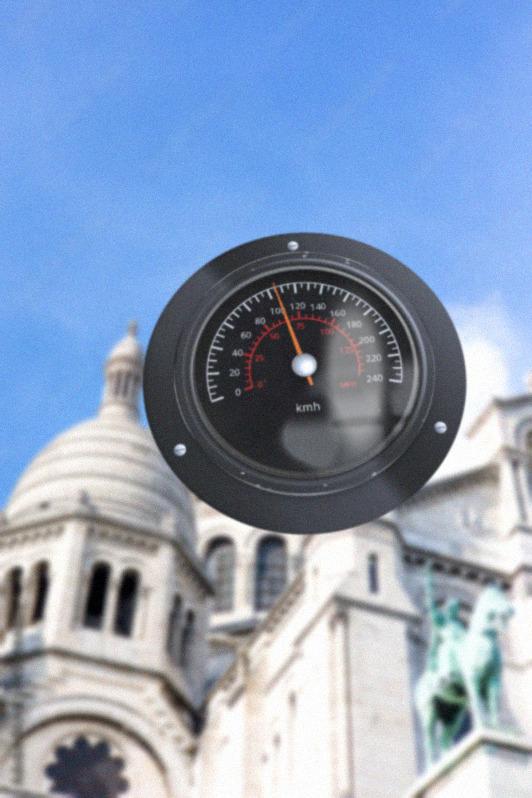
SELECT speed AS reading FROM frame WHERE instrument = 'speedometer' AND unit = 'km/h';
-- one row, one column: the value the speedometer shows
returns 105 km/h
